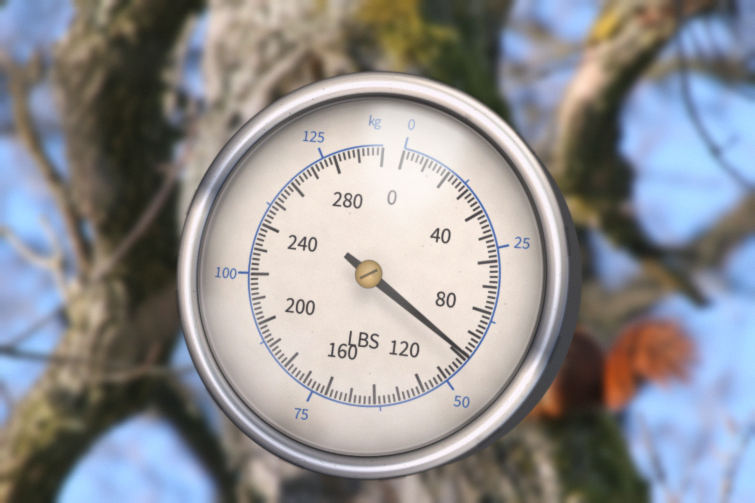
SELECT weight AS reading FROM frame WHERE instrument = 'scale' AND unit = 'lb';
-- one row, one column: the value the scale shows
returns 98 lb
